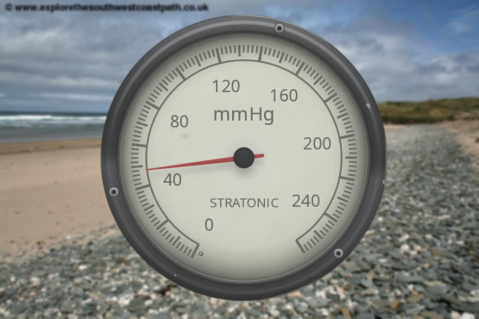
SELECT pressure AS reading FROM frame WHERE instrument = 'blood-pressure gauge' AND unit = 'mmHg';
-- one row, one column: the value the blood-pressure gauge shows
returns 48 mmHg
